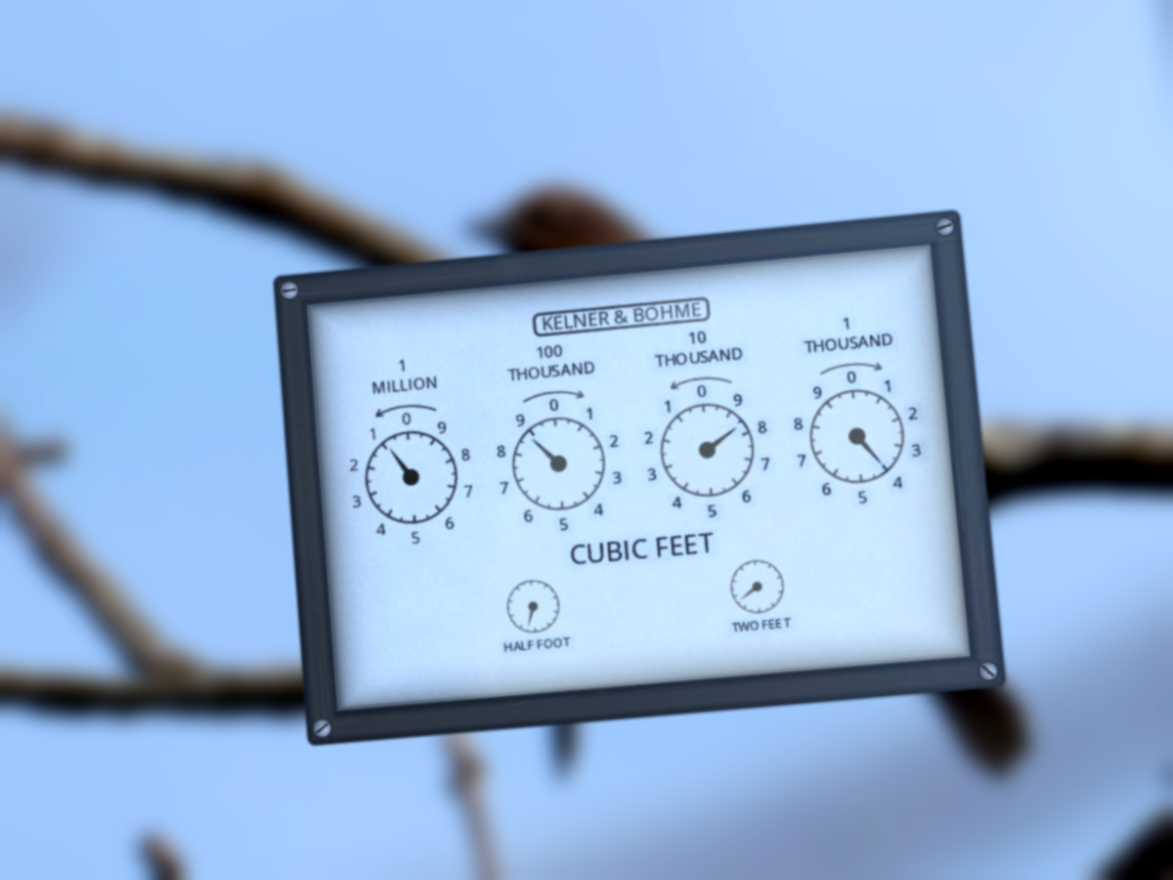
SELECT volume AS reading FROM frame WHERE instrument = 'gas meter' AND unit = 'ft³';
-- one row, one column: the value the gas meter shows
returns 88400 ft³
